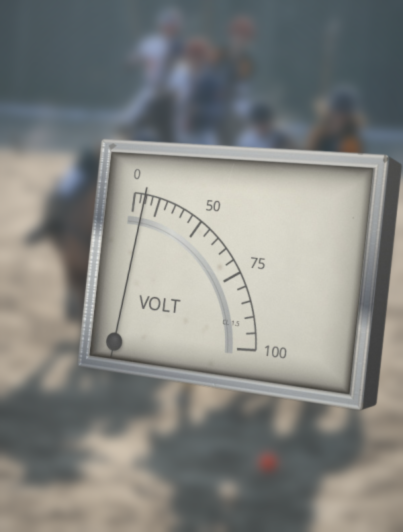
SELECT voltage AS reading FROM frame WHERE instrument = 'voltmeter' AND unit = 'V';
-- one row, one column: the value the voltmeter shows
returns 15 V
